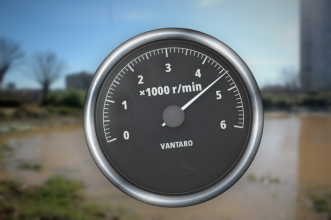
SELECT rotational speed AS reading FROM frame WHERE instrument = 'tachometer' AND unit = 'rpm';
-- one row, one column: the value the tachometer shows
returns 4600 rpm
